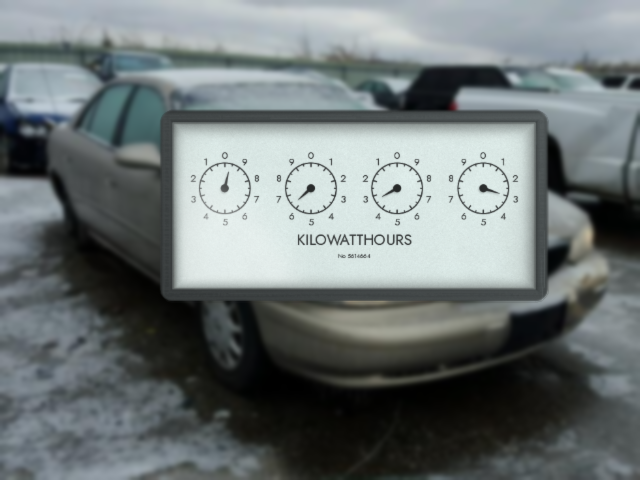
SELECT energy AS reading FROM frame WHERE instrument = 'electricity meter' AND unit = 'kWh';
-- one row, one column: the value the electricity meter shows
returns 9633 kWh
